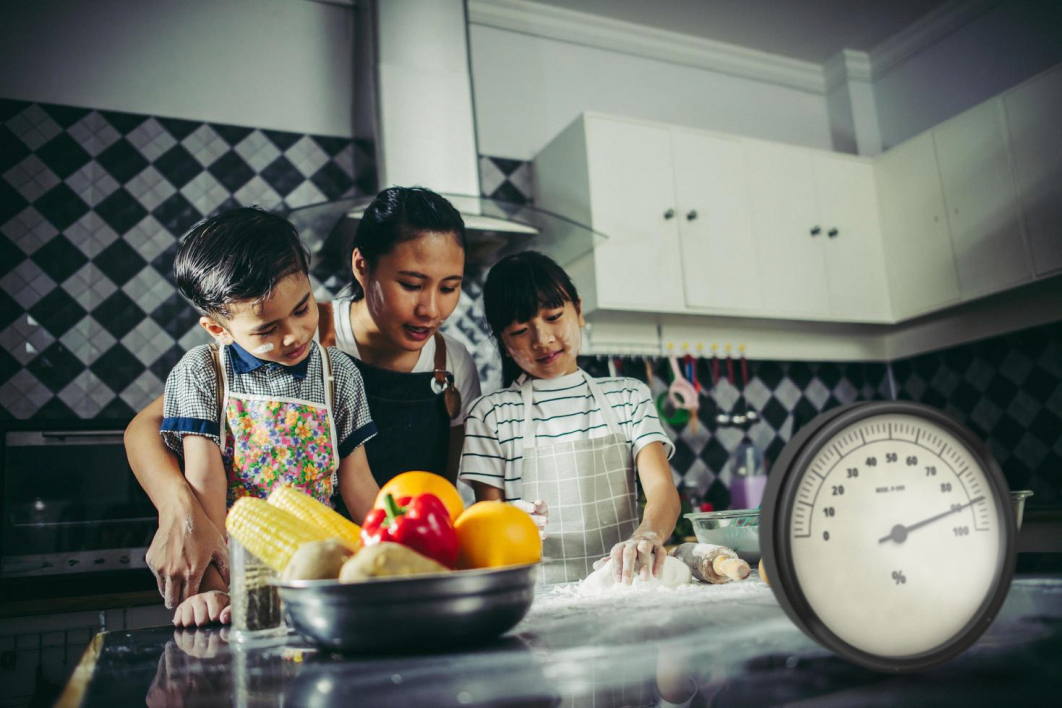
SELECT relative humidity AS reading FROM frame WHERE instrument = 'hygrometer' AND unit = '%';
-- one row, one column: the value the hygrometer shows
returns 90 %
